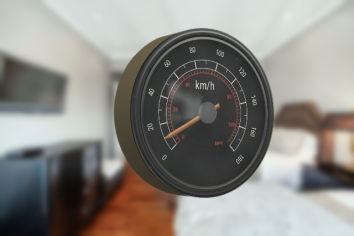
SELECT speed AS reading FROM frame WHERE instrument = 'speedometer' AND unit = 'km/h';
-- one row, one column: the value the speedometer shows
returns 10 km/h
